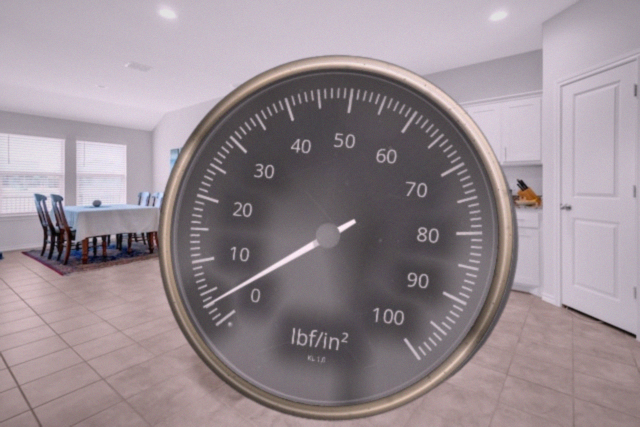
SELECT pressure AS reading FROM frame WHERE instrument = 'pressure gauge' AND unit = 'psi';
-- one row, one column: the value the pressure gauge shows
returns 3 psi
